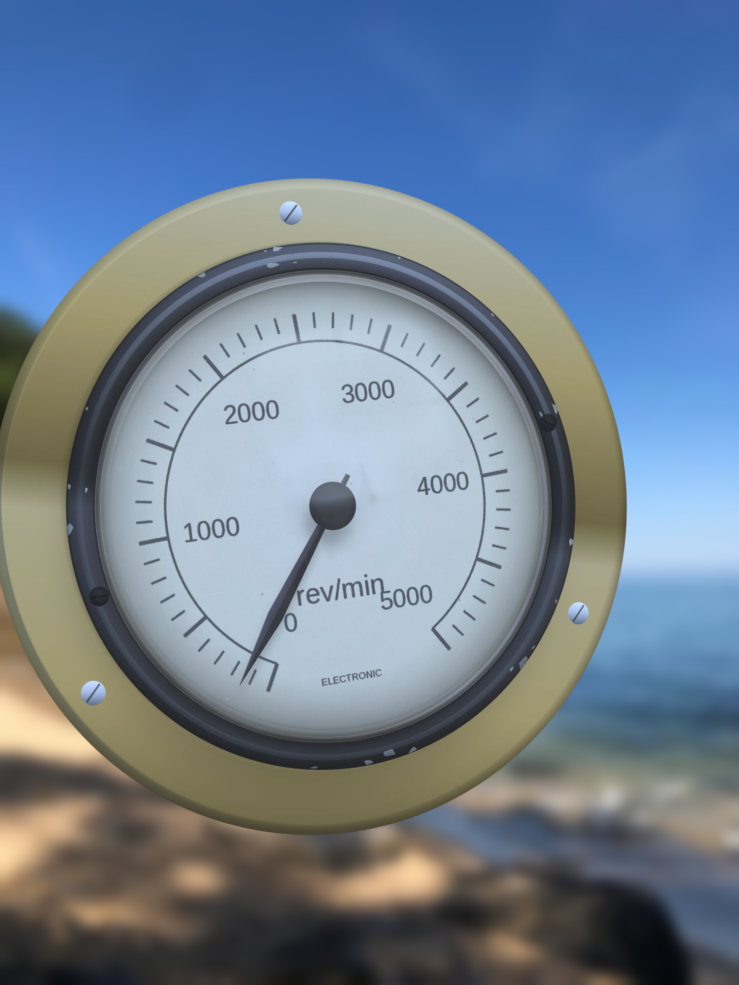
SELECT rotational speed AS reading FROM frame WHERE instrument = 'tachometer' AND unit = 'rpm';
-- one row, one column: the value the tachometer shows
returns 150 rpm
